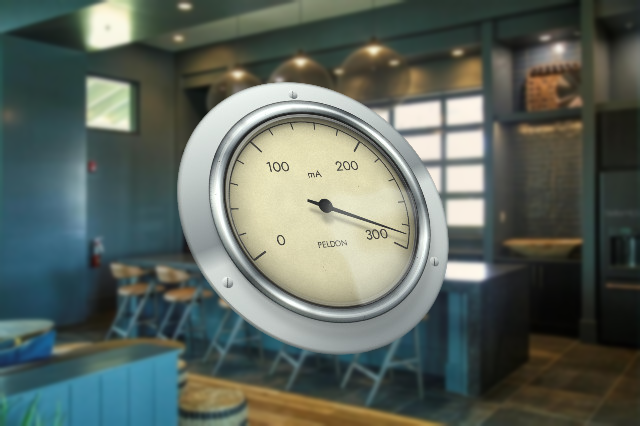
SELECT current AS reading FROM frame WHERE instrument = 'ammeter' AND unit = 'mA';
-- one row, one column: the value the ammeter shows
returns 290 mA
